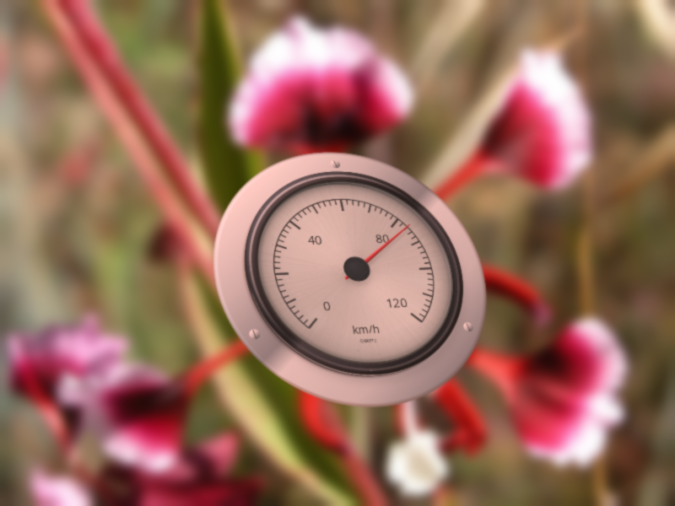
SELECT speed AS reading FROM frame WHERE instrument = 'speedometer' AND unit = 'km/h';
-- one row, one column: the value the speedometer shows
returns 84 km/h
